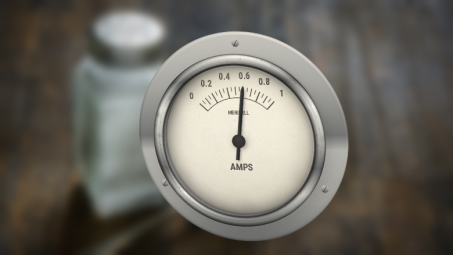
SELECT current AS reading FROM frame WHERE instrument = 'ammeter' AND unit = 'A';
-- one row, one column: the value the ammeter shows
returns 0.6 A
